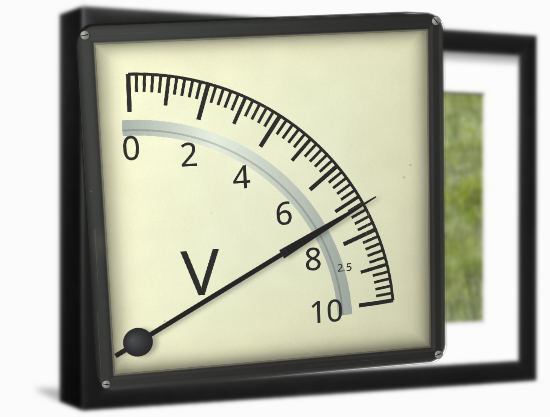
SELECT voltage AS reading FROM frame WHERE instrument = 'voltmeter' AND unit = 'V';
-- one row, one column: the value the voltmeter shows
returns 7.2 V
